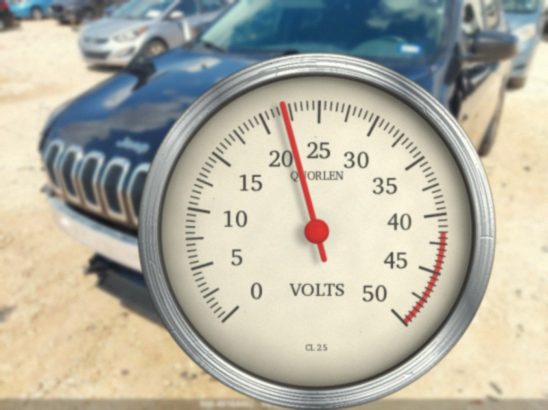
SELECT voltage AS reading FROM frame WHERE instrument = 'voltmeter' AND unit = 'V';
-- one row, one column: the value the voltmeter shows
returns 22 V
